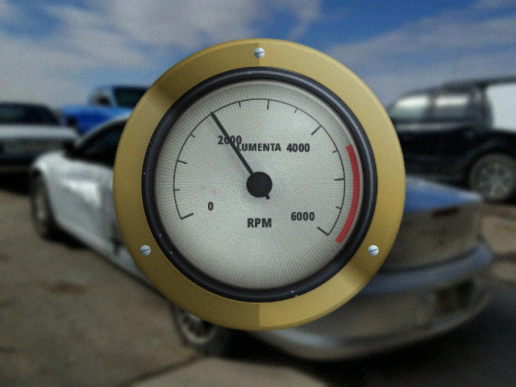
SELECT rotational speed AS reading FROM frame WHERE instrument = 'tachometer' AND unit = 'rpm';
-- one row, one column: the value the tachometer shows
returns 2000 rpm
